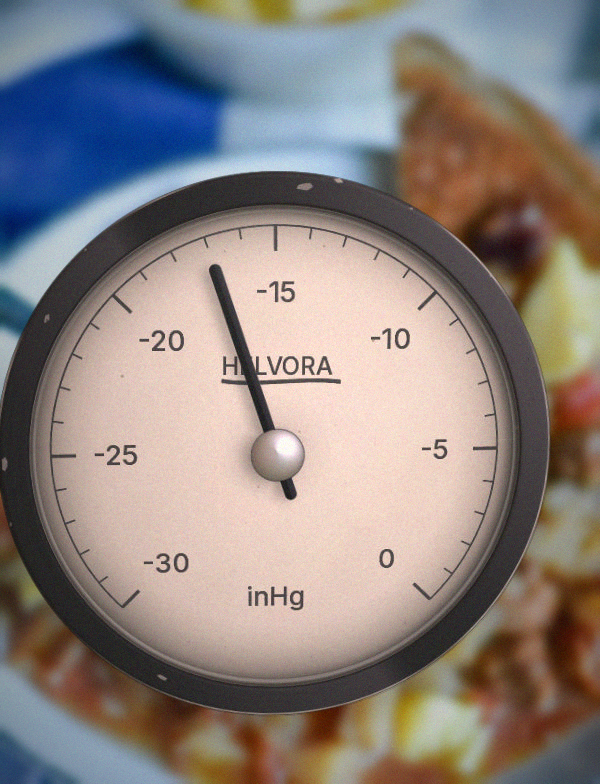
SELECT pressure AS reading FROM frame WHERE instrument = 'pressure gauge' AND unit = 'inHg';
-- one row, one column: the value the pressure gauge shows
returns -17 inHg
